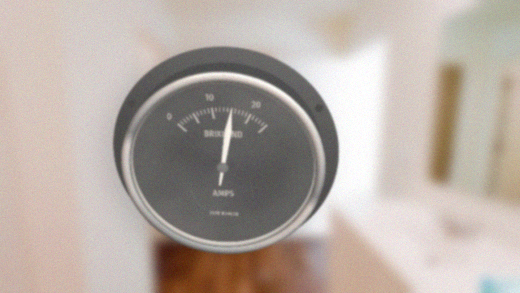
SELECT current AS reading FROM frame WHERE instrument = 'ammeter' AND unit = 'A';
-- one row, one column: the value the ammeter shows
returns 15 A
